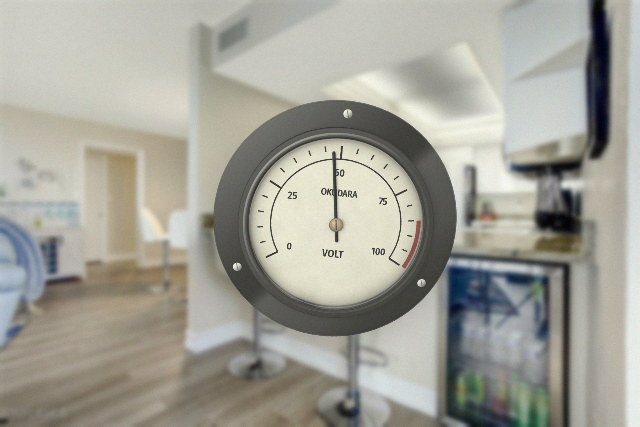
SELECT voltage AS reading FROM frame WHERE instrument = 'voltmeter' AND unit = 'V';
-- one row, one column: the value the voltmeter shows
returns 47.5 V
